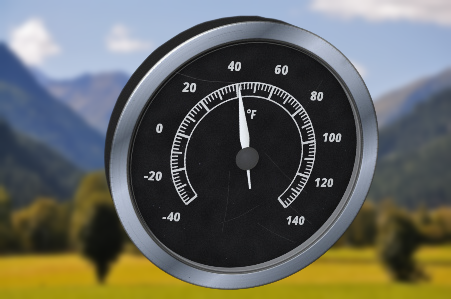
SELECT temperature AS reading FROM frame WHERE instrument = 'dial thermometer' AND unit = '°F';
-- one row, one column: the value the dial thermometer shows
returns 40 °F
